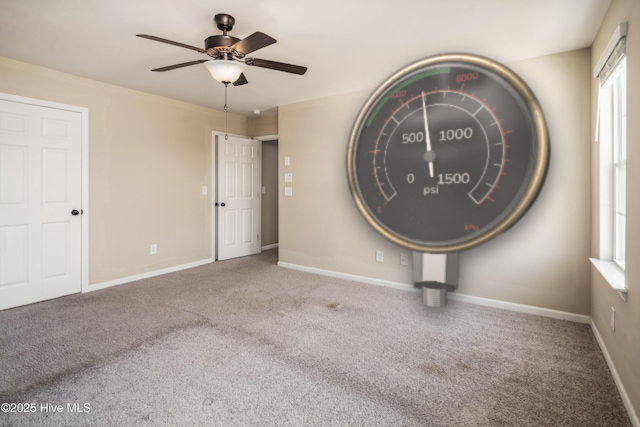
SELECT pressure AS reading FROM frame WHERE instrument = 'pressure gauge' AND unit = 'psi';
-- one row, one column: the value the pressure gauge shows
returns 700 psi
